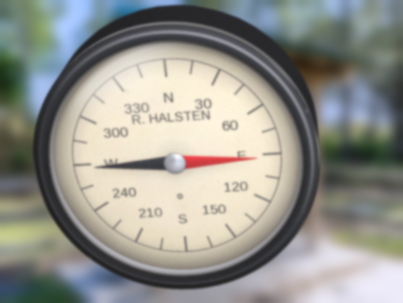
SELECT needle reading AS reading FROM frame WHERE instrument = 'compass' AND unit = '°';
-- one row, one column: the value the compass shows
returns 90 °
